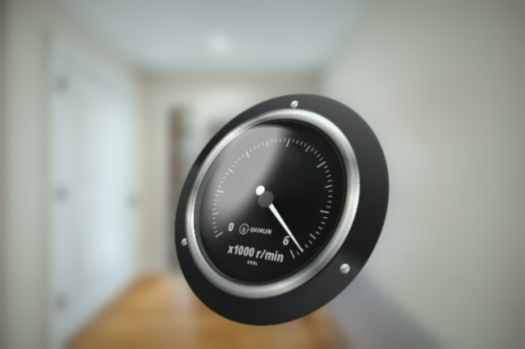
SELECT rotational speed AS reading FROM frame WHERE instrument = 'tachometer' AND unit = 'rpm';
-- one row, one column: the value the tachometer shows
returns 5800 rpm
